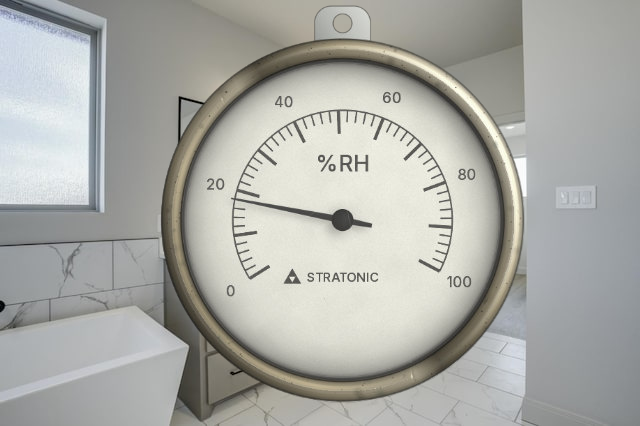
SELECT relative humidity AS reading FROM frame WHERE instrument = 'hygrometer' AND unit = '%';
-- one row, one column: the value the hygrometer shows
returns 18 %
